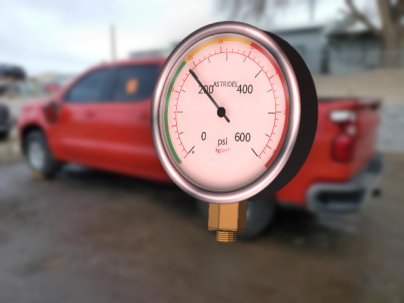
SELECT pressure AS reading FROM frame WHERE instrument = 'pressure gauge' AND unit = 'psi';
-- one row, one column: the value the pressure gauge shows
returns 200 psi
